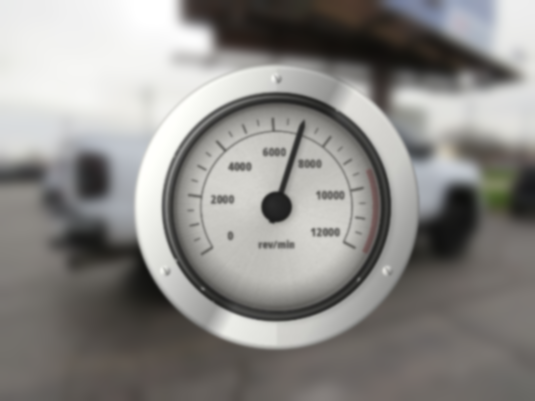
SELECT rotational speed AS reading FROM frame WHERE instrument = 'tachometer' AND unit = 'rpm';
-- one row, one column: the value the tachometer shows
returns 7000 rpm
